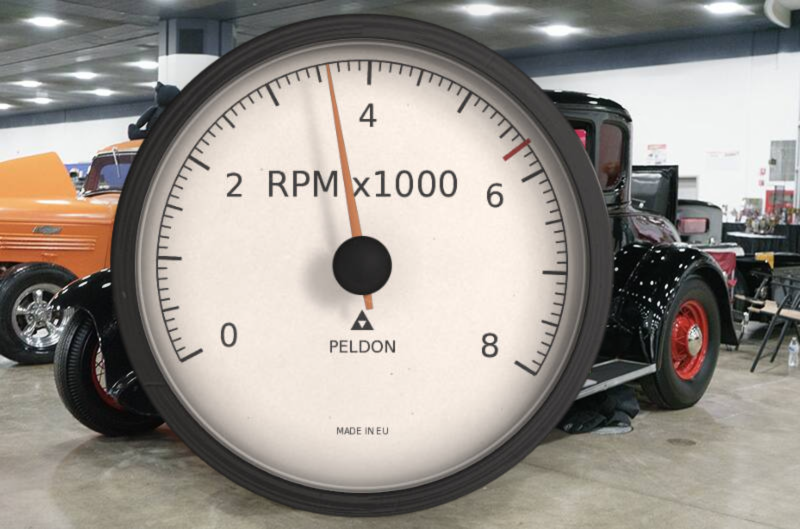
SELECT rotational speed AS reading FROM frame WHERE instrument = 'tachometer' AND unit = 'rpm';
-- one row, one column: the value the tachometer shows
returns 3600 rpm
